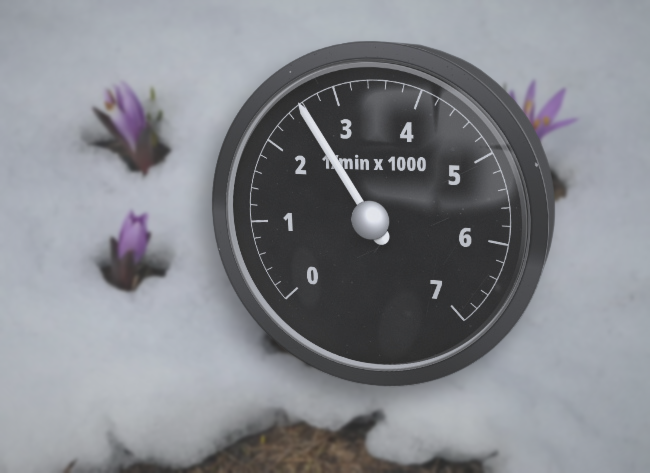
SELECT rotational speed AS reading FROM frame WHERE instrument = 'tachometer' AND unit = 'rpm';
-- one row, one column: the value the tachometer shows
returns 2600 rpm
